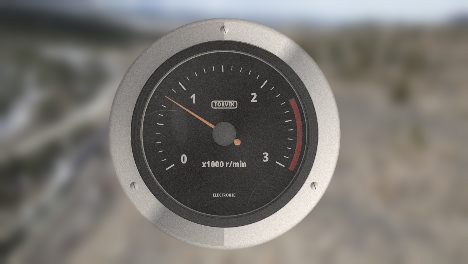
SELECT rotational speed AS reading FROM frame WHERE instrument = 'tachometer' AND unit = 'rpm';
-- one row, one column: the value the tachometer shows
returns 800 rpm
